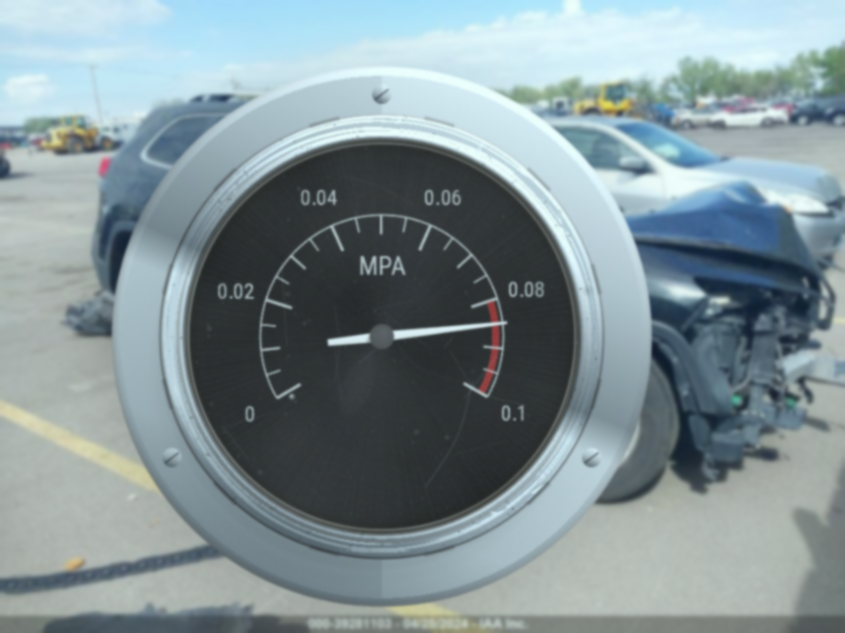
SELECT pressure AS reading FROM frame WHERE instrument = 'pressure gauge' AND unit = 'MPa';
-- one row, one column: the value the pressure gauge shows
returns 0.085 MPa
